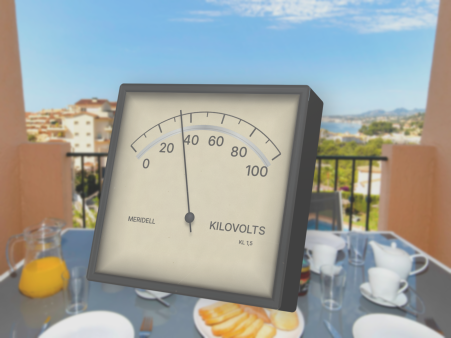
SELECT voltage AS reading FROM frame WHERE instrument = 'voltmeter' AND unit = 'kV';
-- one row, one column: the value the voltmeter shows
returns 35 kV
